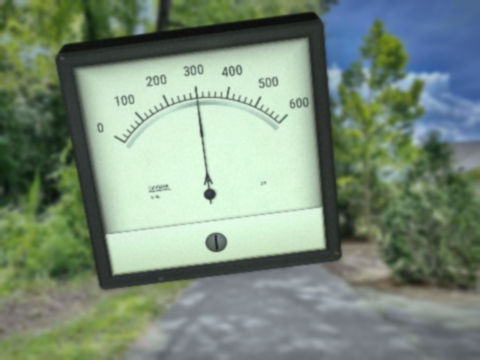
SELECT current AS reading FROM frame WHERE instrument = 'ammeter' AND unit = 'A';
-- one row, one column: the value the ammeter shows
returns 300 A
